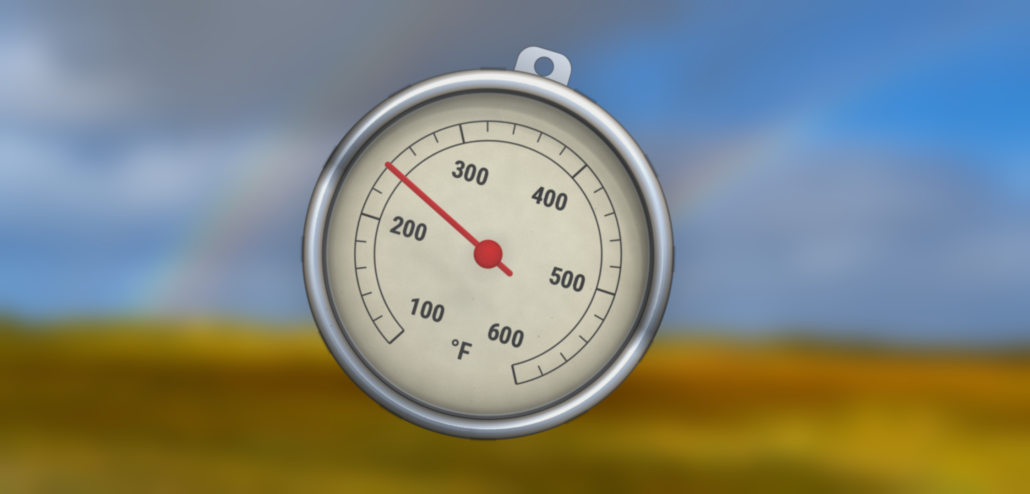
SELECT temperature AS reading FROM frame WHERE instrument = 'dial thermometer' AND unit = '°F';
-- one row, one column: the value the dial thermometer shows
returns 240 °F
